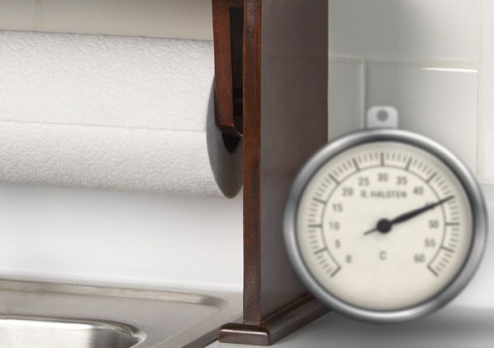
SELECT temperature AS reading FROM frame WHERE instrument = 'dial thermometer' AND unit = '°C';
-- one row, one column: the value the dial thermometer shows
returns 45 °C
